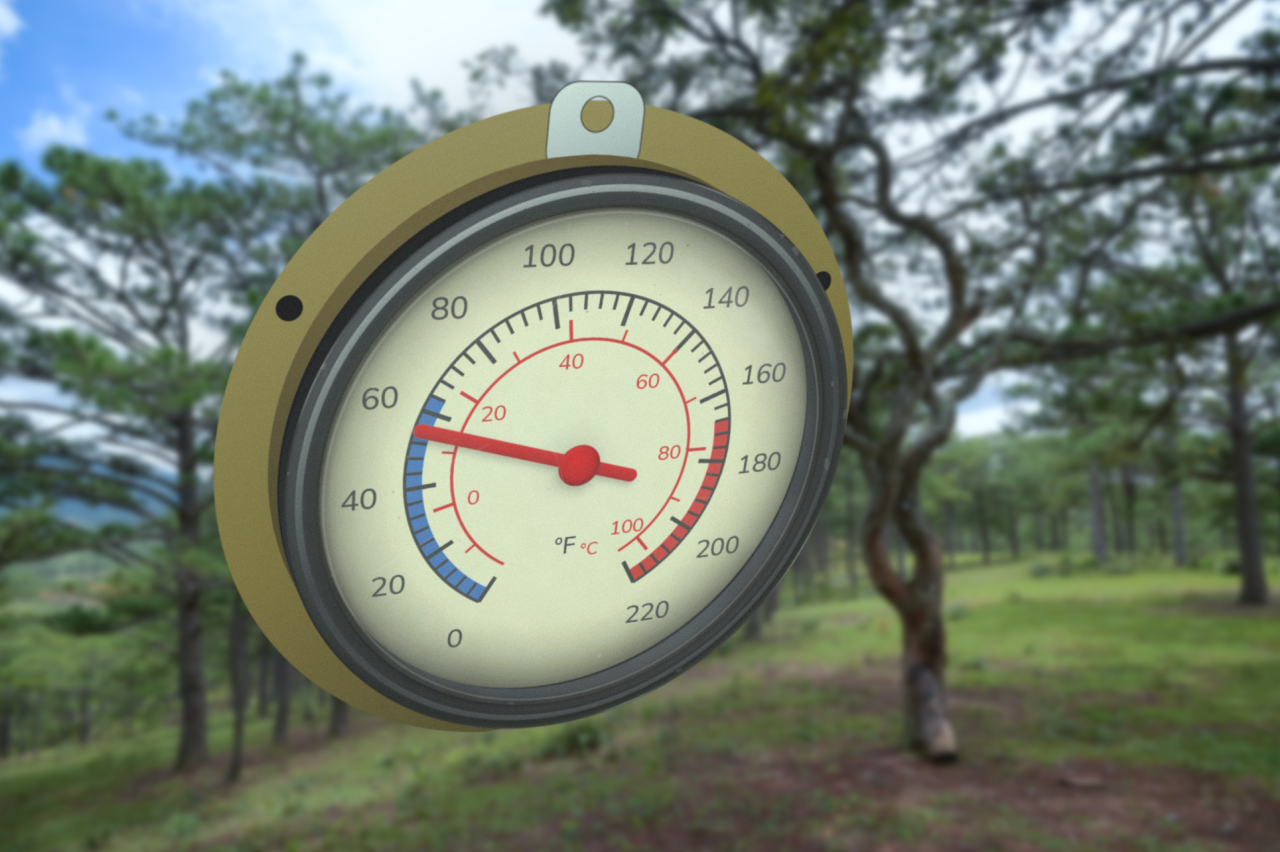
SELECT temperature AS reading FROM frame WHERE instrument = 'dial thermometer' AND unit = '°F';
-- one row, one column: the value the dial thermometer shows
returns 56 °F
